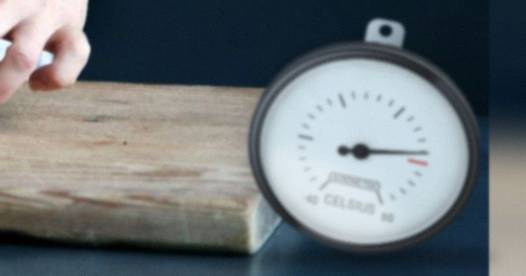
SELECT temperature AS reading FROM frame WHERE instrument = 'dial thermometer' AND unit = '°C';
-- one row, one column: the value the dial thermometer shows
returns 36 °C
